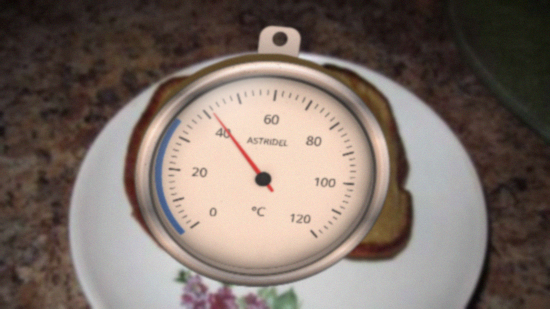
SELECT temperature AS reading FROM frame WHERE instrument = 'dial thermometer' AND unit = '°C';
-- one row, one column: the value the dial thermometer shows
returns 42 °C
